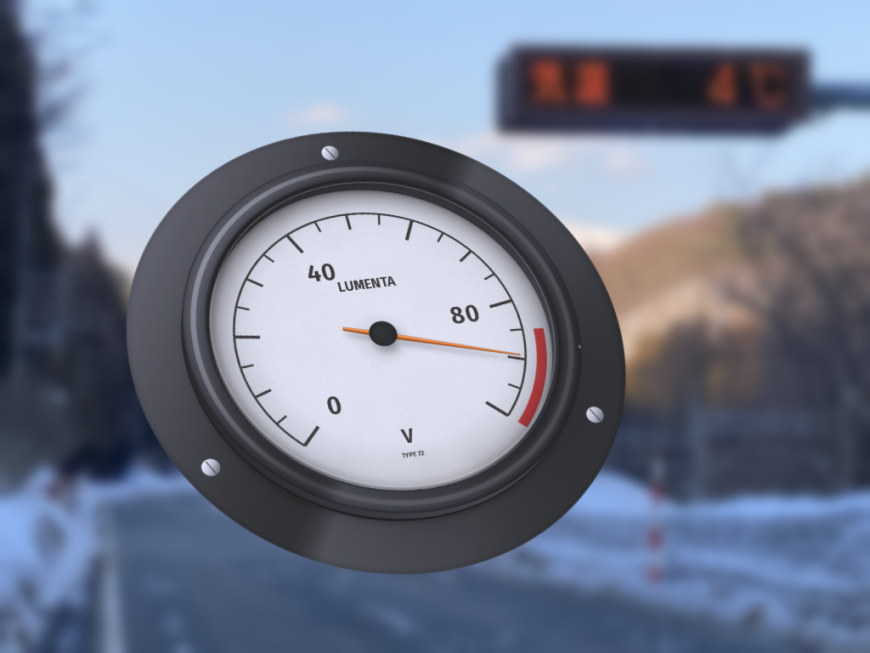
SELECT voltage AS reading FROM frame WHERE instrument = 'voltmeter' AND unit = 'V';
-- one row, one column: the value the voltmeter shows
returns 90 V
